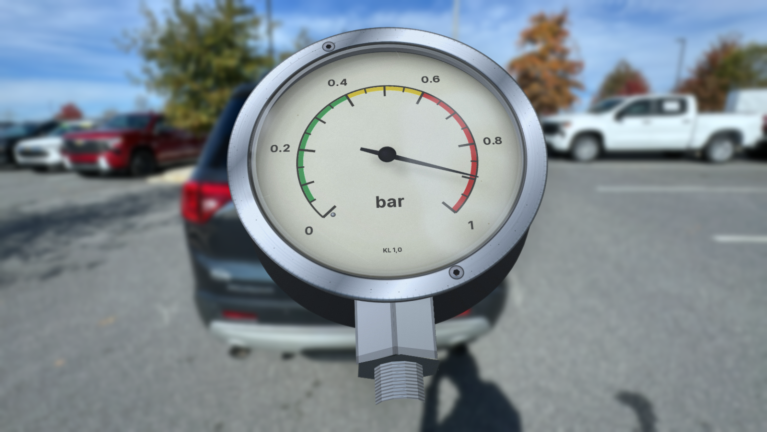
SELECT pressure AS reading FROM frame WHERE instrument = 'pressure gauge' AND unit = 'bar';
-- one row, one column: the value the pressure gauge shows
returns 0.9 bar
